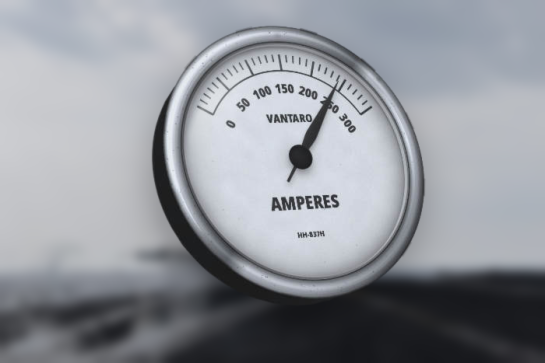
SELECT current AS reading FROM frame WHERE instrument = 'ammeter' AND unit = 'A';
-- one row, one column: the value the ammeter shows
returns 240 A
